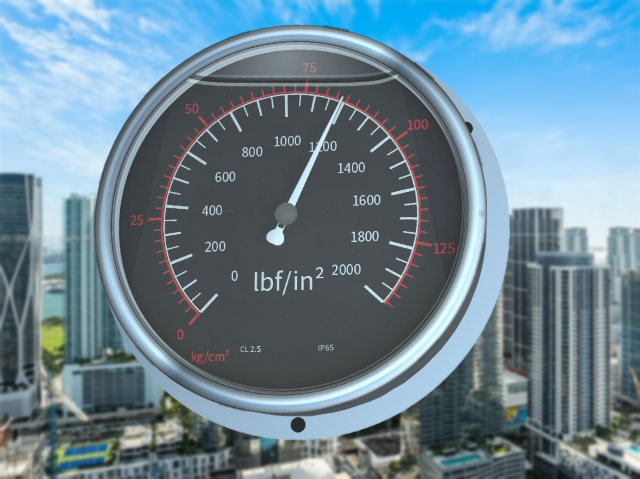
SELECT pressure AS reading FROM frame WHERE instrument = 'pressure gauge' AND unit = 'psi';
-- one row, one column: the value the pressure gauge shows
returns 1200 psi
